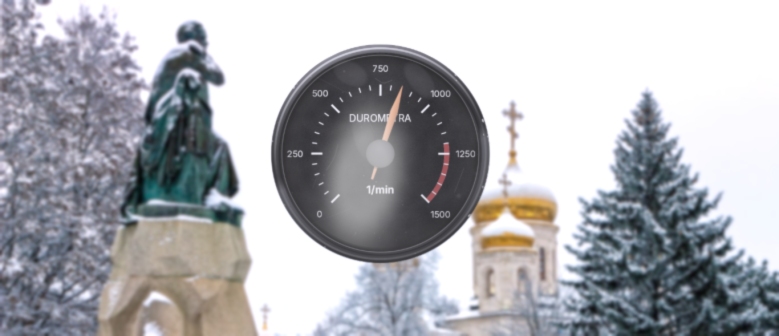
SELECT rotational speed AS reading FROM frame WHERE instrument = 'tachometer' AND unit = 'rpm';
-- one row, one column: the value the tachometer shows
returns 850 rpm
